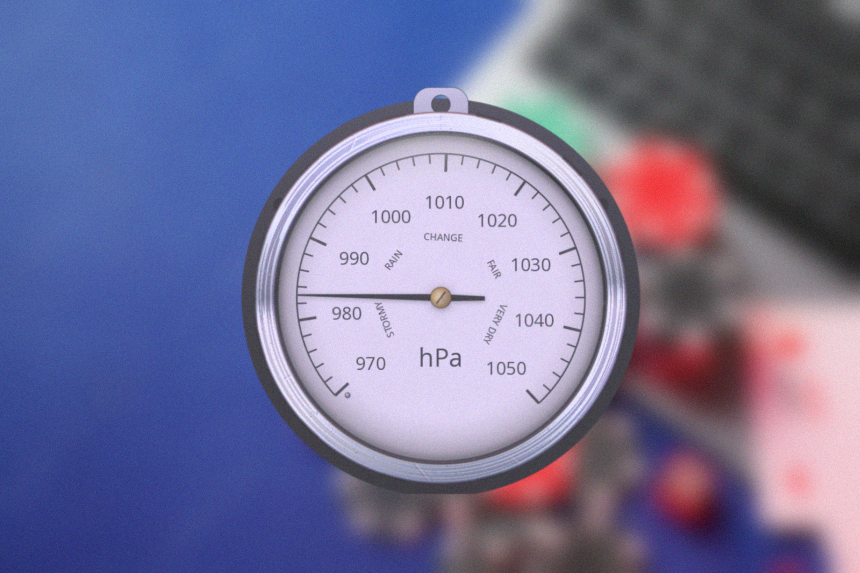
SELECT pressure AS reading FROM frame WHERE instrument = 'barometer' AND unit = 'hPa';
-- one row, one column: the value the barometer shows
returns 983 hPa
